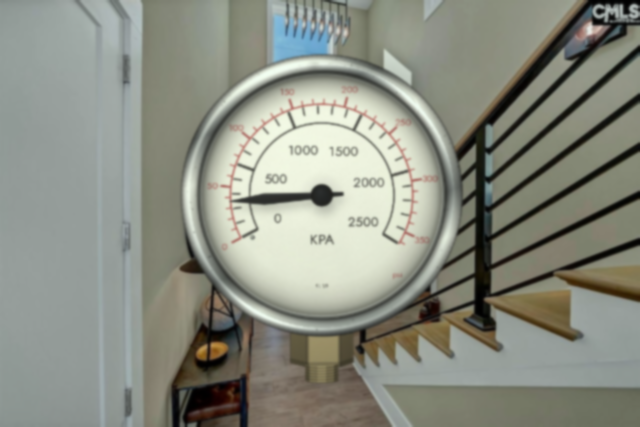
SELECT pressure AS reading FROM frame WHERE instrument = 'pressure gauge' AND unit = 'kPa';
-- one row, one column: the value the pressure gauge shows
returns 250 kPa
